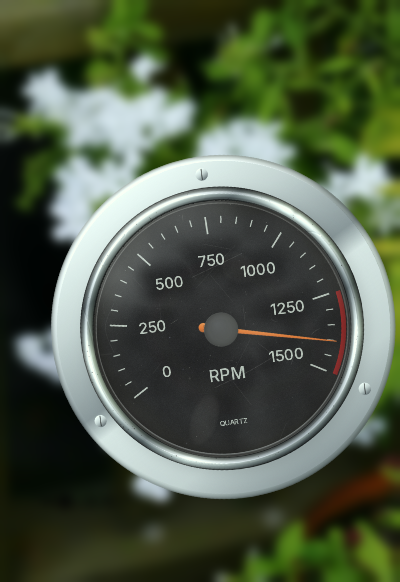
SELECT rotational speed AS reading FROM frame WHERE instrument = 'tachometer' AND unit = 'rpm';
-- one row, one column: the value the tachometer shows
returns 1400 rpm
